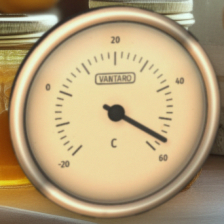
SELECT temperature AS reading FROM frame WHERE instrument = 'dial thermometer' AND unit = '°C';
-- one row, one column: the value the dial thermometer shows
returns 56 °C
